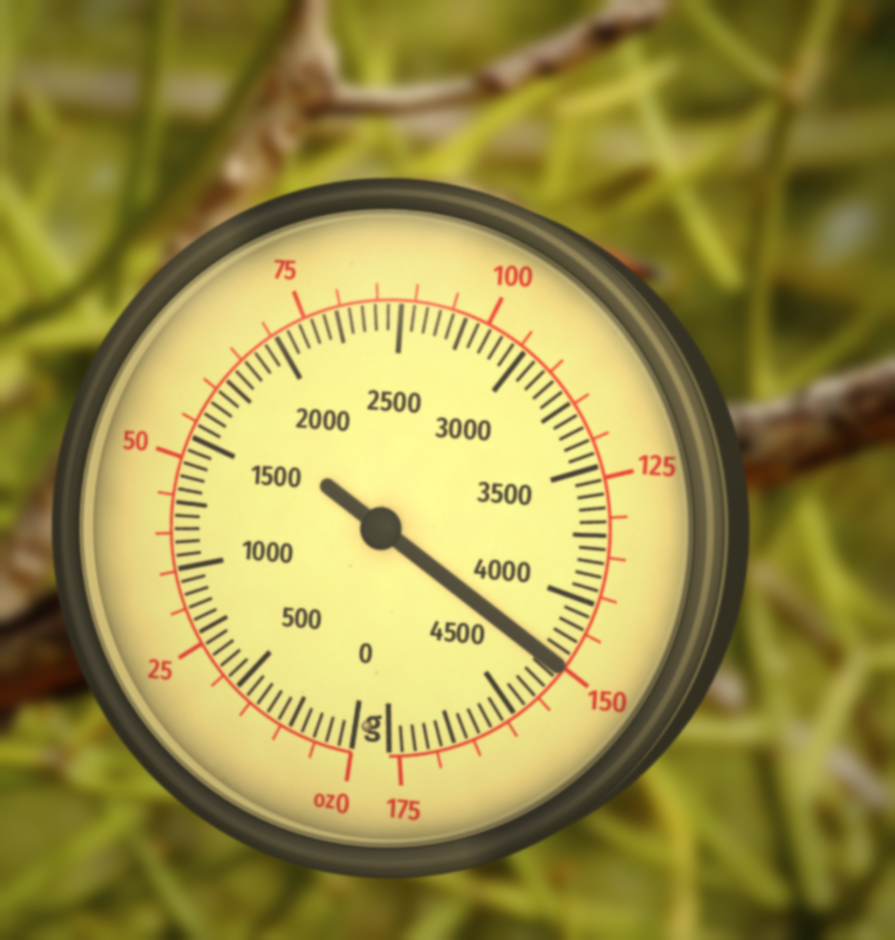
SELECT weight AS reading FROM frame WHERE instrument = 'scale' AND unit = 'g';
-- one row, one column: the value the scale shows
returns 4250 g
